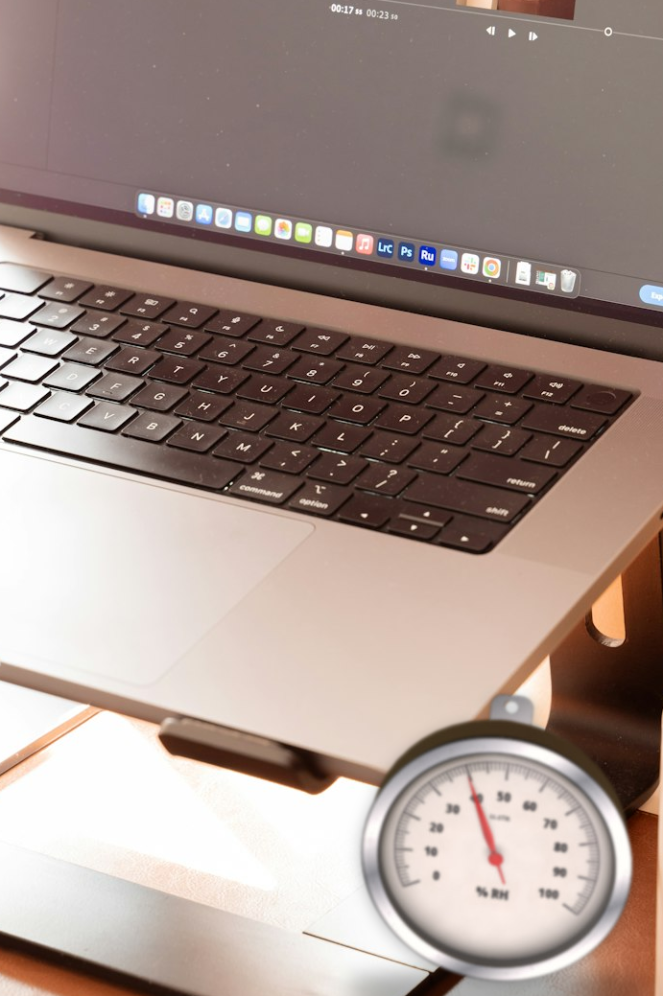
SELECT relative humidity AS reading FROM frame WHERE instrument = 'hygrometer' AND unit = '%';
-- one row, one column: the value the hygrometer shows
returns 40 %
